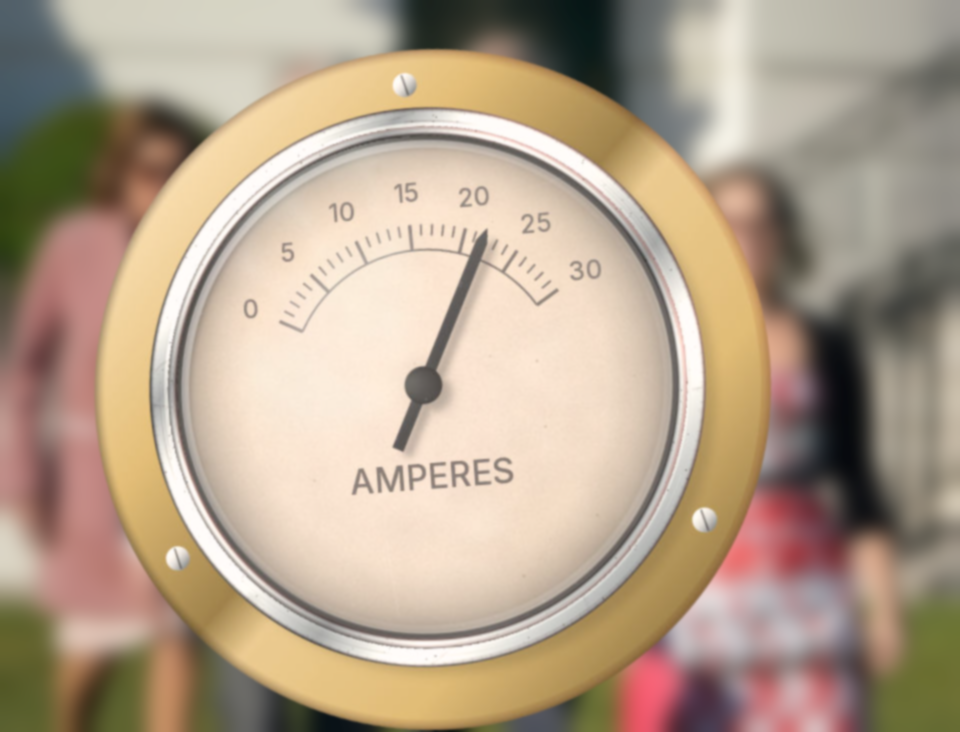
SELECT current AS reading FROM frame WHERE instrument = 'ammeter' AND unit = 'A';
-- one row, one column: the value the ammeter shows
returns 22 A
